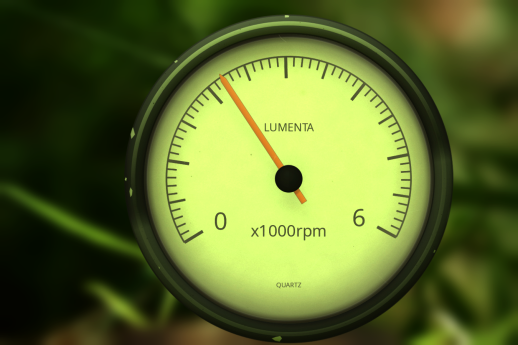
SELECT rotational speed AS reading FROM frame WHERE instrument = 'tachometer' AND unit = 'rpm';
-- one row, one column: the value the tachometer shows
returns 2200 rpm
